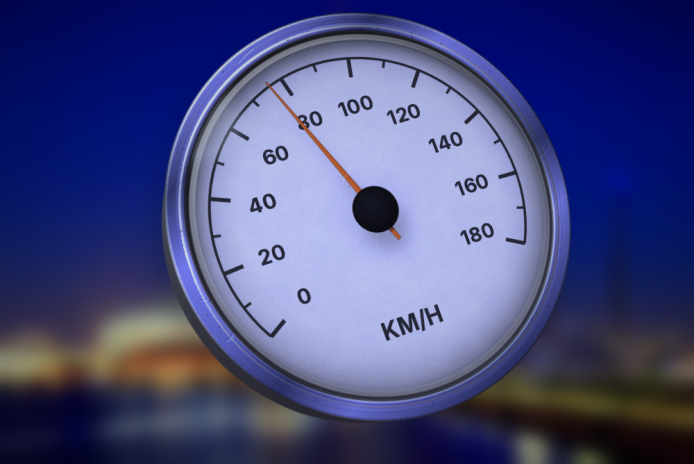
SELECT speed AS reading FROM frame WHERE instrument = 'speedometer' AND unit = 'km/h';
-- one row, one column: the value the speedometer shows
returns 75 km/h
